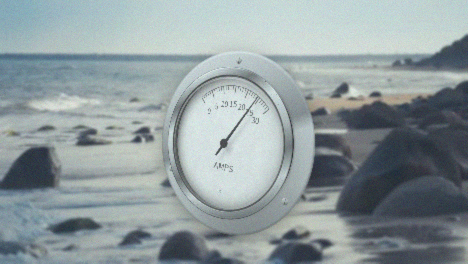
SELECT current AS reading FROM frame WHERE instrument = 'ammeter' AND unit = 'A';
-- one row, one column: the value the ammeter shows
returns 25 A
